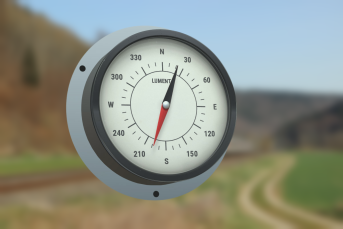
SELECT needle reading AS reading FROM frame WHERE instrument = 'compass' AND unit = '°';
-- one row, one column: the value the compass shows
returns 200 °
